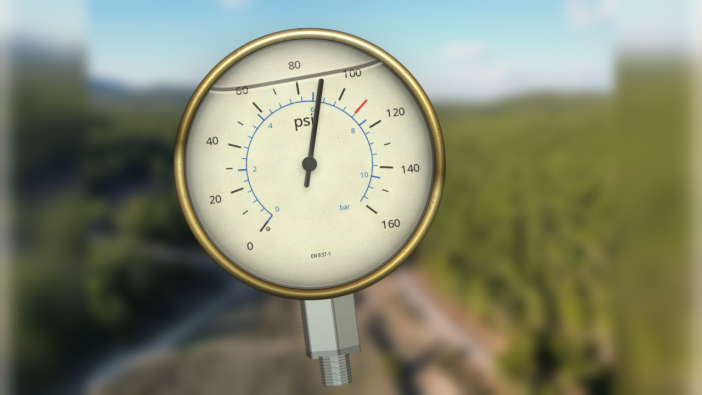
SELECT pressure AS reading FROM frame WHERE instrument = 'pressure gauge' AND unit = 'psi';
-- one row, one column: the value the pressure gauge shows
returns 90 psi
